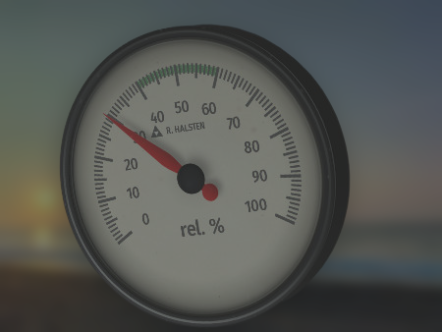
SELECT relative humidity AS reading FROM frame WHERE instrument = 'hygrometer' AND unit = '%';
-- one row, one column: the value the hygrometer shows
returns 30 %
